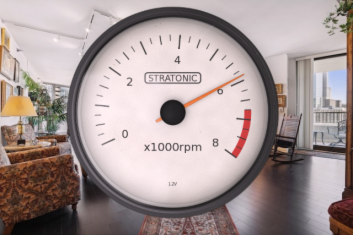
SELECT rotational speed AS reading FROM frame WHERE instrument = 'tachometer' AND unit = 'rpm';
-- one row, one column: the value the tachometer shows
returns 5875 rpm
